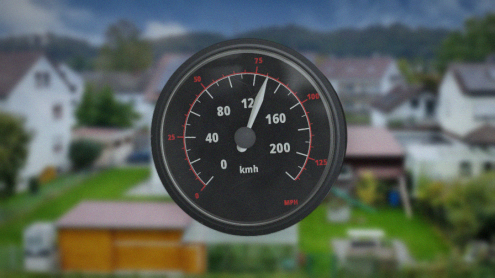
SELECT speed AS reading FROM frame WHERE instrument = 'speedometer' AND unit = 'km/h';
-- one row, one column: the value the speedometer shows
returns 130 km/h
